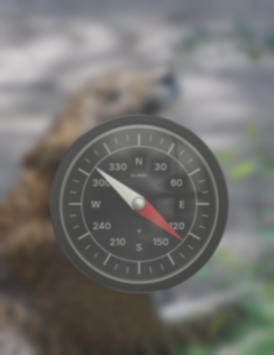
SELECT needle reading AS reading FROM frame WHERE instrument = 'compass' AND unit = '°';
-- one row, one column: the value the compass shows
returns 130 °
